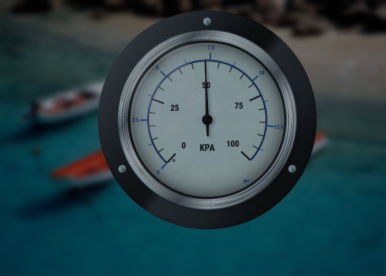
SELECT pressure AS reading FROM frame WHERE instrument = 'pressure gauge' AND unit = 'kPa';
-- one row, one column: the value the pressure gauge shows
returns 50 kPa
